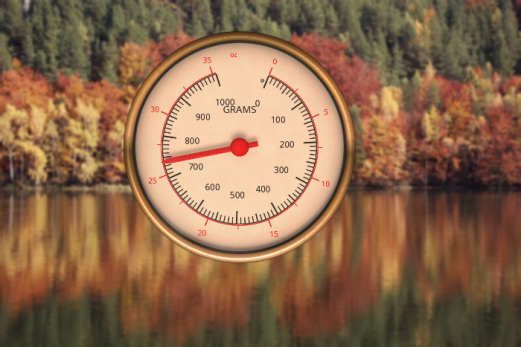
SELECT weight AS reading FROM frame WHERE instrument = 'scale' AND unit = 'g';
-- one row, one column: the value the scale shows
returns 740 g
